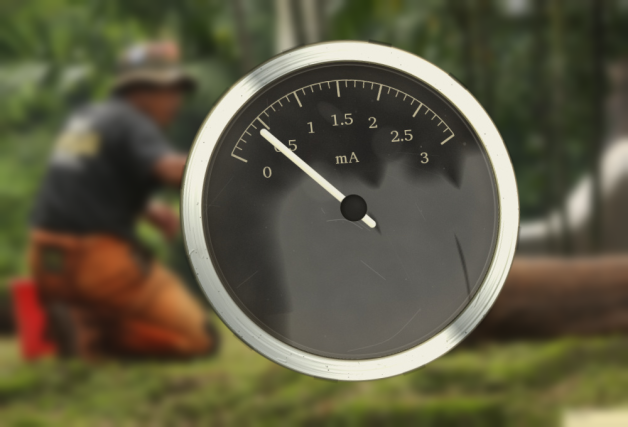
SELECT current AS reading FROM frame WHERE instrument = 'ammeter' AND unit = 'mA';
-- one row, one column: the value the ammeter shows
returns 0.4 mA
